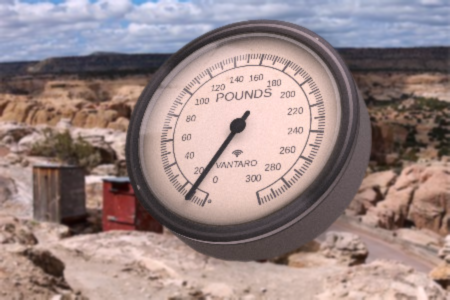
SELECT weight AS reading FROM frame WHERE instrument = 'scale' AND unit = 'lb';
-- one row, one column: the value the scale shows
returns 10 lb
